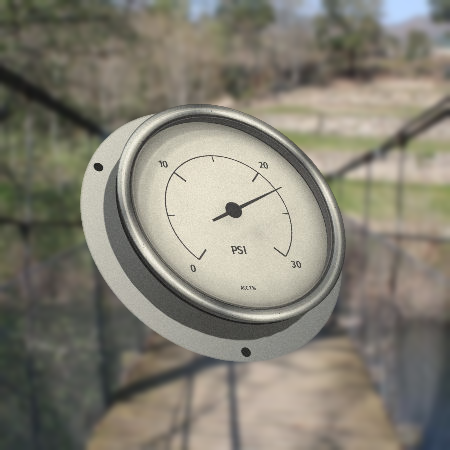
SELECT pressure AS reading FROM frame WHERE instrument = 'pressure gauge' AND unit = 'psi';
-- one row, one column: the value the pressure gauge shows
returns 22.5 psi
